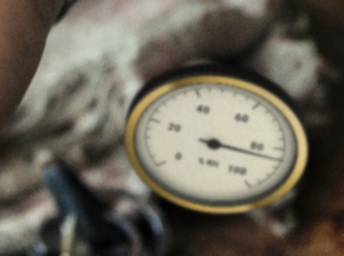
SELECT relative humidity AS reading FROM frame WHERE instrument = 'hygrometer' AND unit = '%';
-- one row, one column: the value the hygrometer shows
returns 84 %
